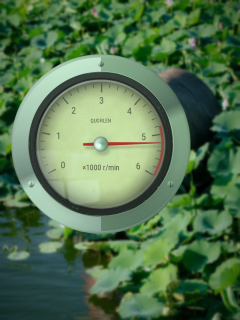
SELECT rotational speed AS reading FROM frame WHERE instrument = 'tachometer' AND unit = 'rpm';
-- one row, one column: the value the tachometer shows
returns 5200 rpm
